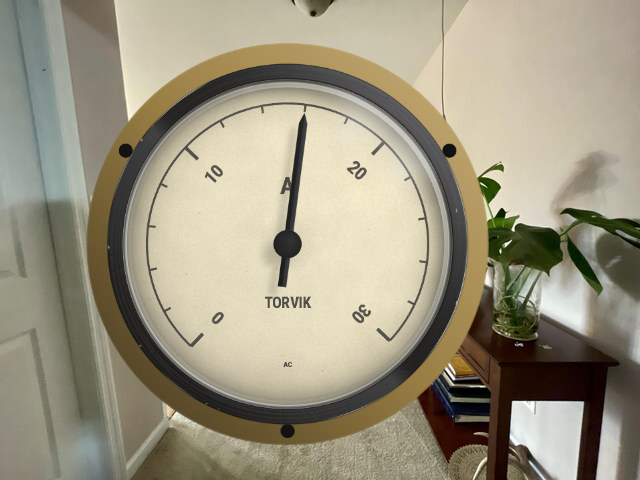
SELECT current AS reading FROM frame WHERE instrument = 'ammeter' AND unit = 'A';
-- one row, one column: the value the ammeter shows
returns 16 A
